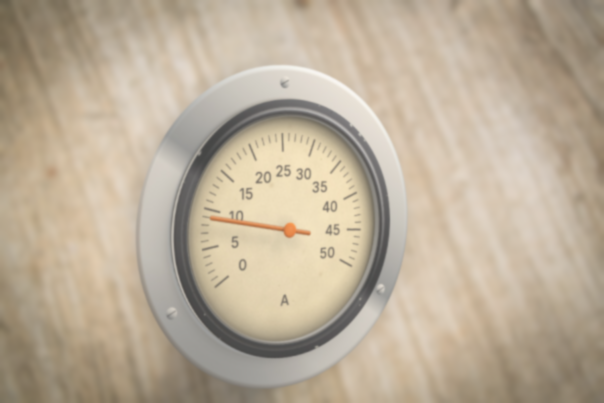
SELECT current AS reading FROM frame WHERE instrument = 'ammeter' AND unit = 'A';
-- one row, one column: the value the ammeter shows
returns 9 A
